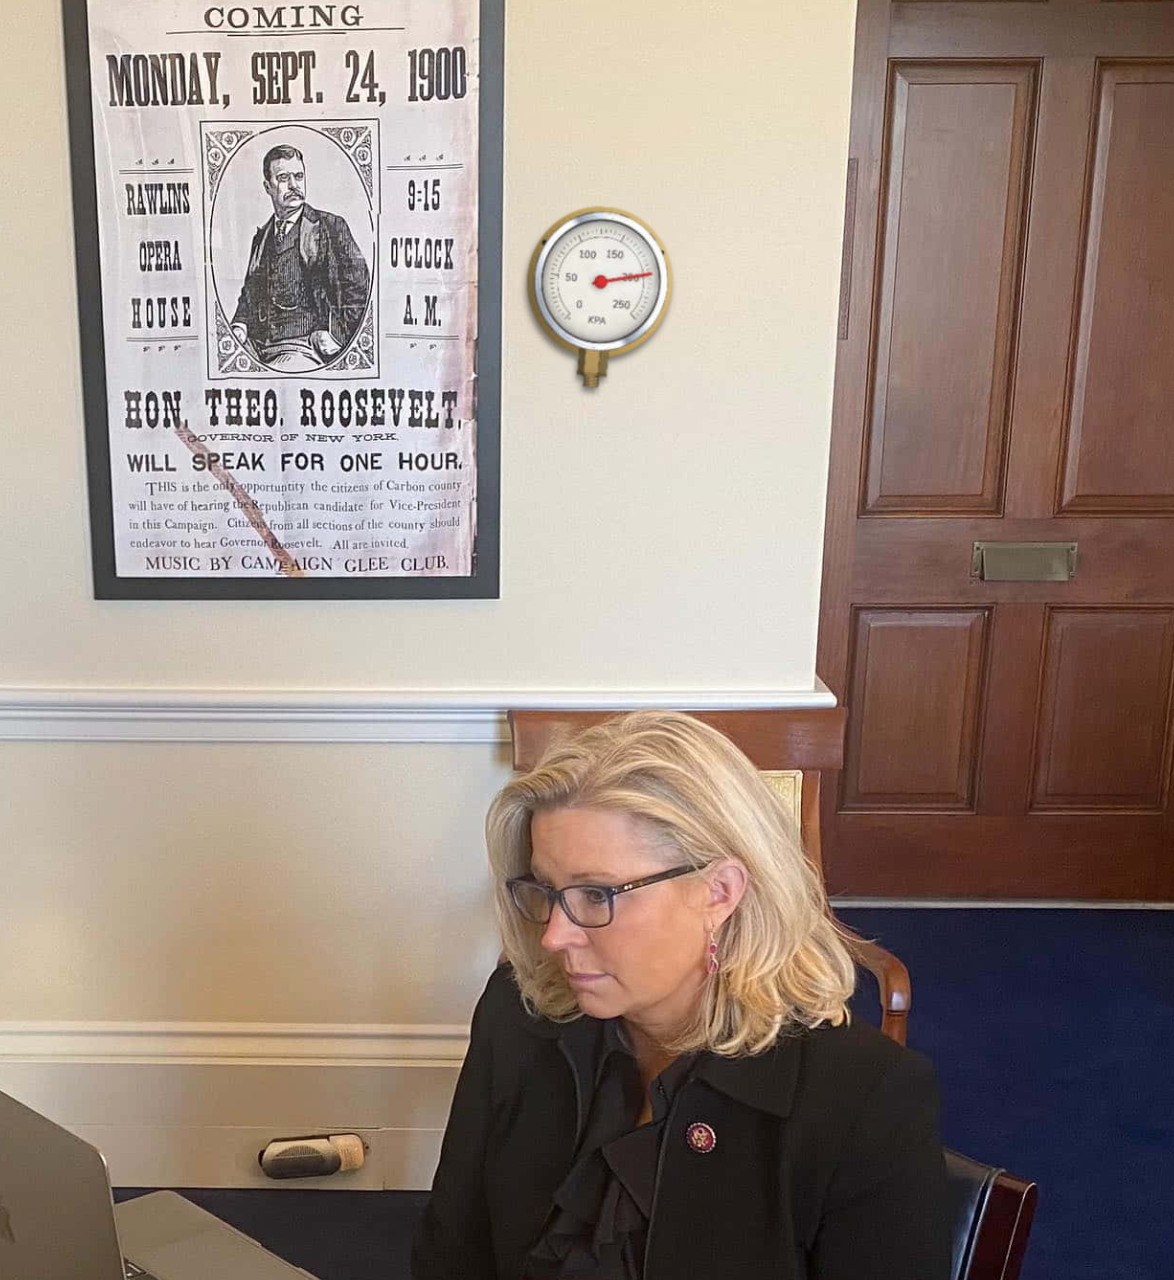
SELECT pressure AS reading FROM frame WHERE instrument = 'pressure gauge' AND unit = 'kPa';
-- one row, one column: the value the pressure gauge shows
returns 200 kPa
